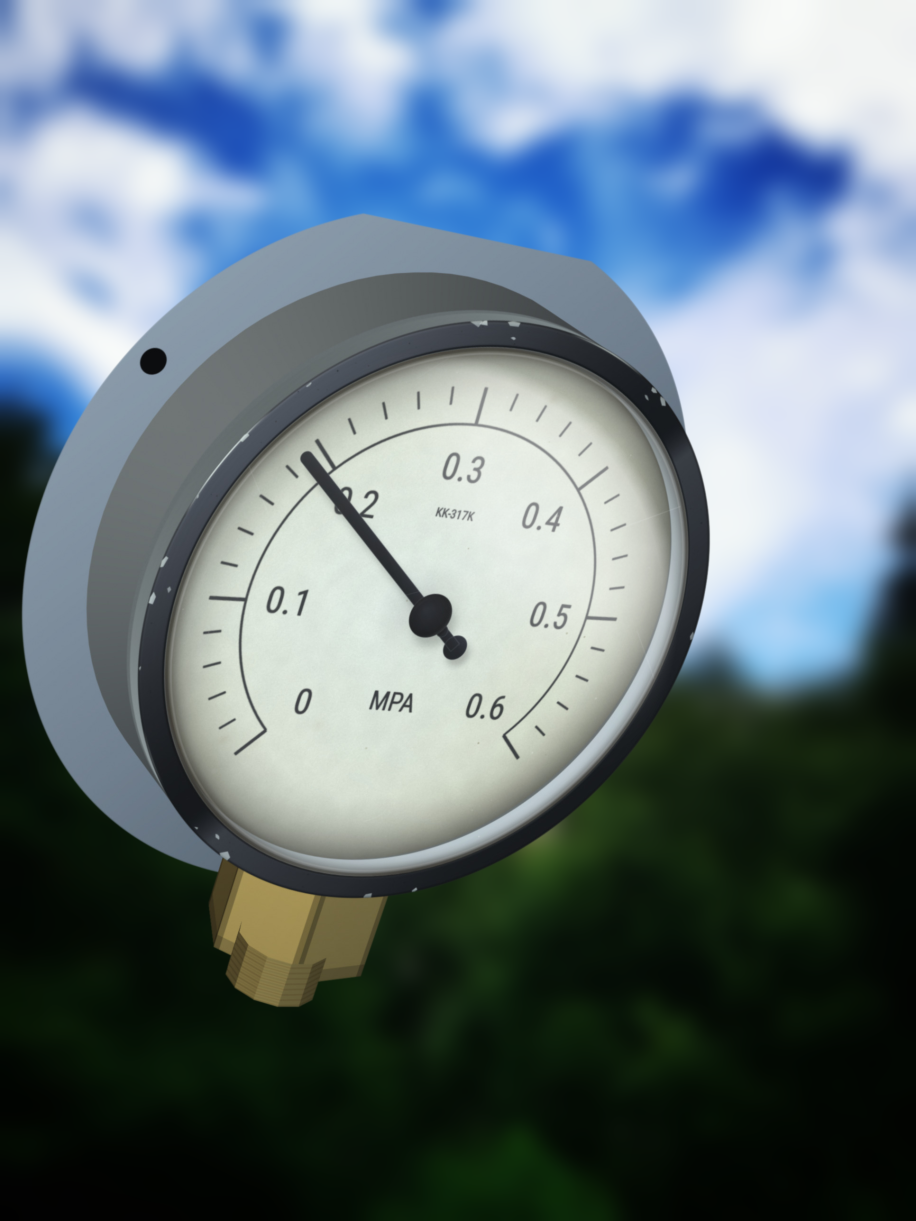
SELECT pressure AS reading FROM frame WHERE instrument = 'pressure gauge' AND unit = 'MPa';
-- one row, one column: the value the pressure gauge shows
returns 0.19 MPa
